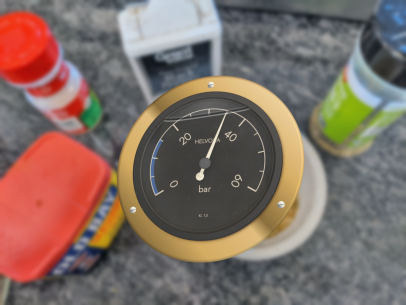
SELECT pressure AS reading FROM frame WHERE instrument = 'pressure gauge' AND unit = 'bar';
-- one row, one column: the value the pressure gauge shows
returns 35 bar
